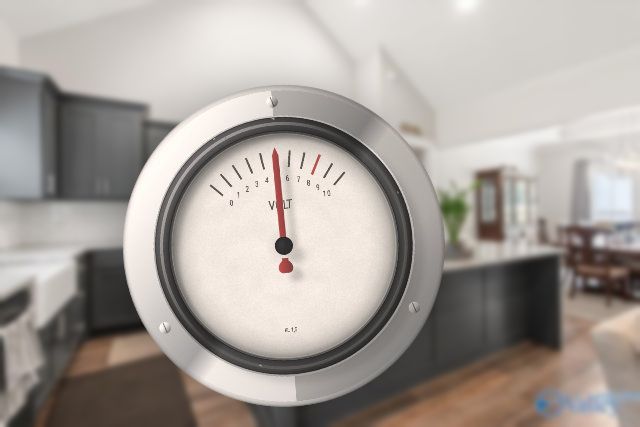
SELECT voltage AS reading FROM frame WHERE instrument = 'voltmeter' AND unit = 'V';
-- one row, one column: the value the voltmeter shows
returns 5 V
